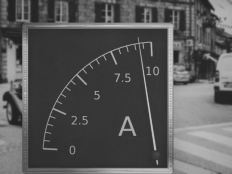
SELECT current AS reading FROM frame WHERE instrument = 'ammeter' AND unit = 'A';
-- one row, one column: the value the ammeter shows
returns 9.25 A
